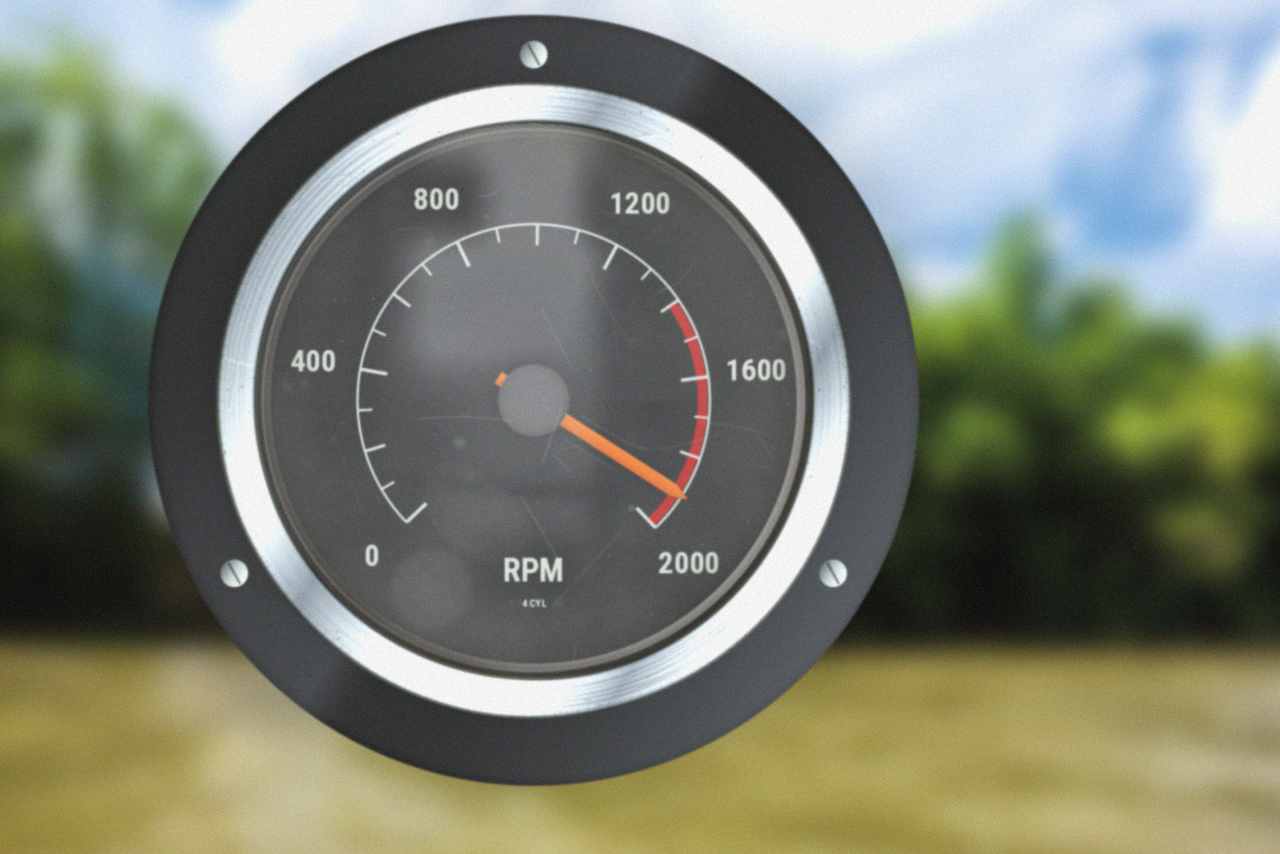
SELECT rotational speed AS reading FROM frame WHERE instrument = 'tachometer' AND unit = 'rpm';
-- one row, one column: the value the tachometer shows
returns 1900 rpm
